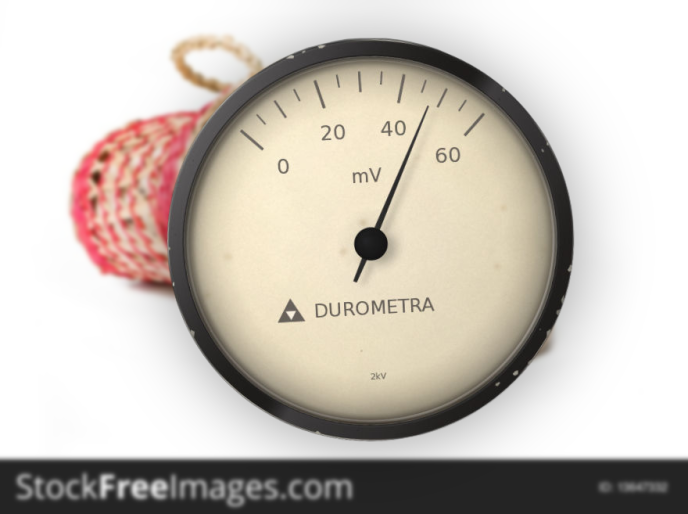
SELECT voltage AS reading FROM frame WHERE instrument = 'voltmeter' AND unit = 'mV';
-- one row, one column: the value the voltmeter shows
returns 47.5 mV
